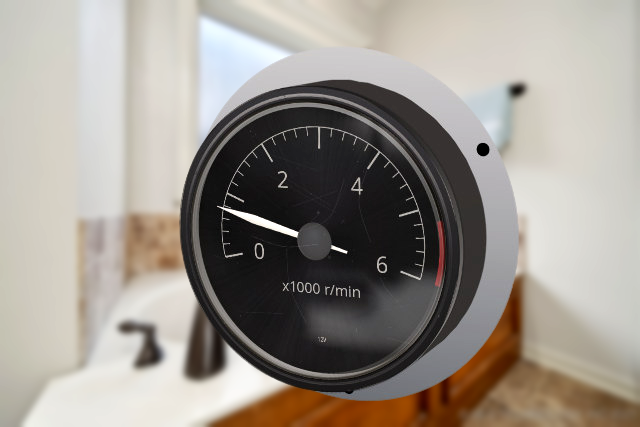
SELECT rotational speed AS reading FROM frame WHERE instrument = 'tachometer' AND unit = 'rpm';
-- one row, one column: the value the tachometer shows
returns 800 rpm
